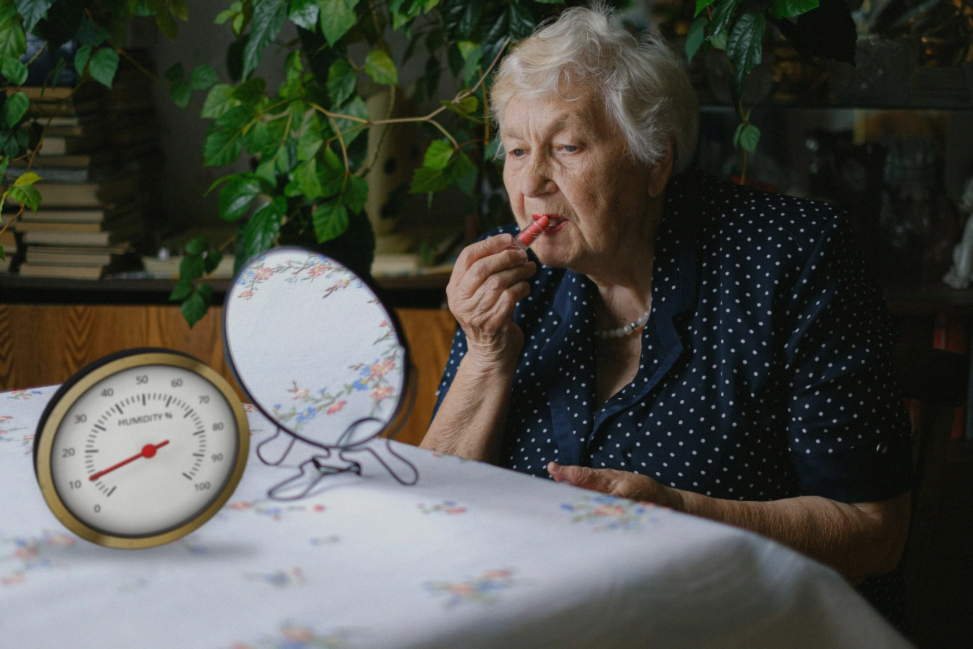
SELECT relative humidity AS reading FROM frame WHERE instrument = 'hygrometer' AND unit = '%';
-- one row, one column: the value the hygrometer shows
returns 10 %
